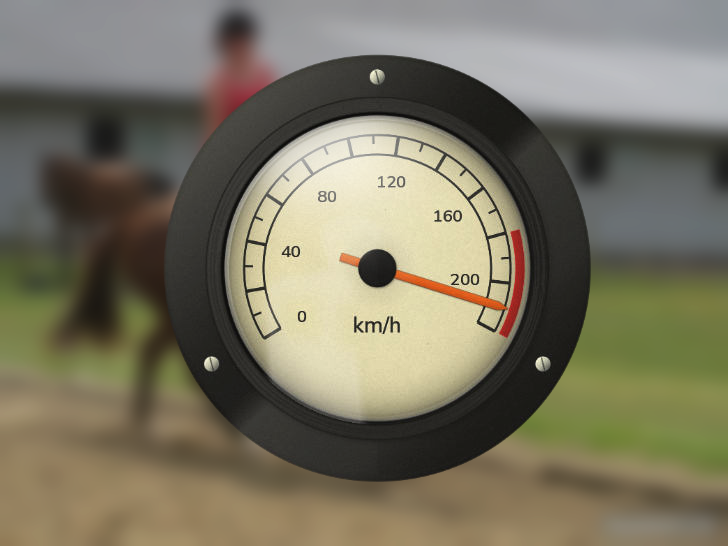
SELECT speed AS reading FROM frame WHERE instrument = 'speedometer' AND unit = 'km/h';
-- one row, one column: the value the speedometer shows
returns 210 km/h
